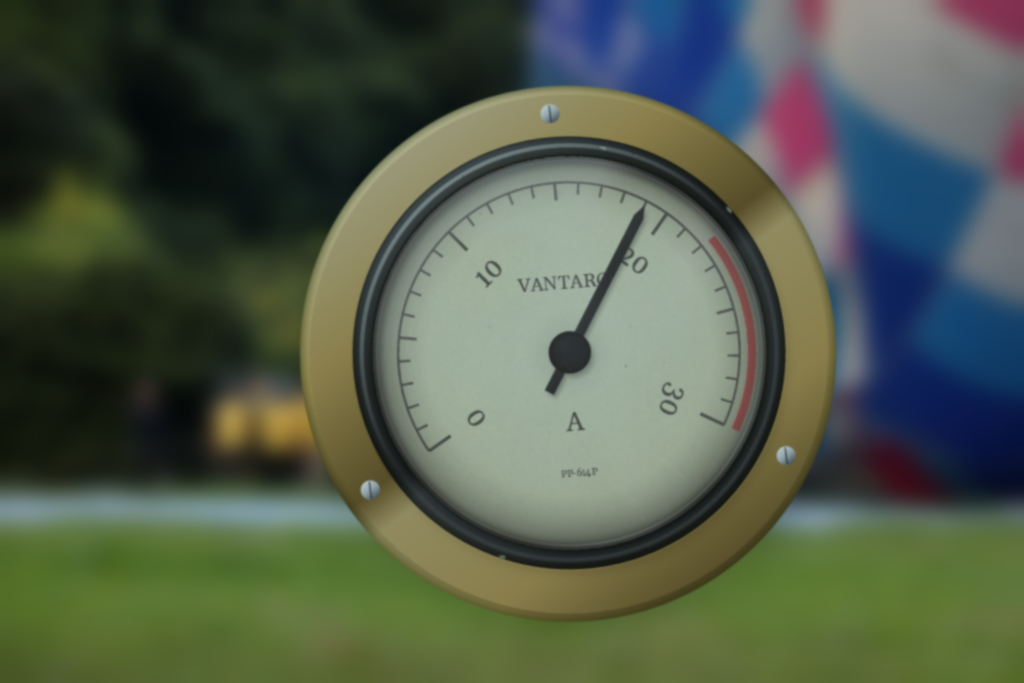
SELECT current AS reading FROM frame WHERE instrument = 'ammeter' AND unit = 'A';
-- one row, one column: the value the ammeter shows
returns 19 A
